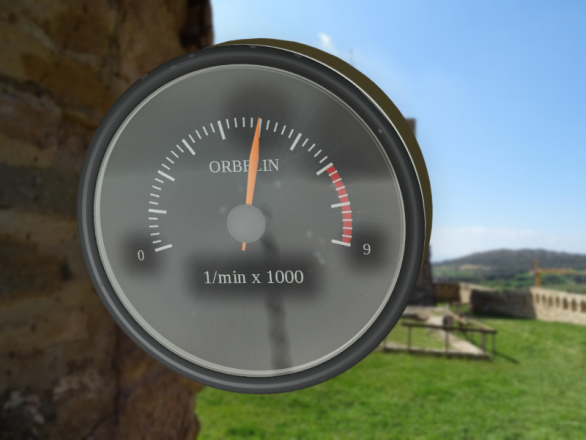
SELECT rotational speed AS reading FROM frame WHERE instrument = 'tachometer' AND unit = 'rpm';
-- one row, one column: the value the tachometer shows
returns 5000 rpm
